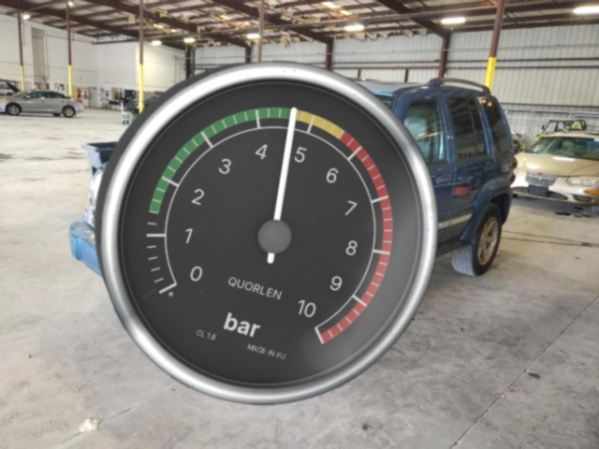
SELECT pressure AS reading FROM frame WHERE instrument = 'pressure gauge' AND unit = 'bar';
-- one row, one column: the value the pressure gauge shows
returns 4.6 bar
